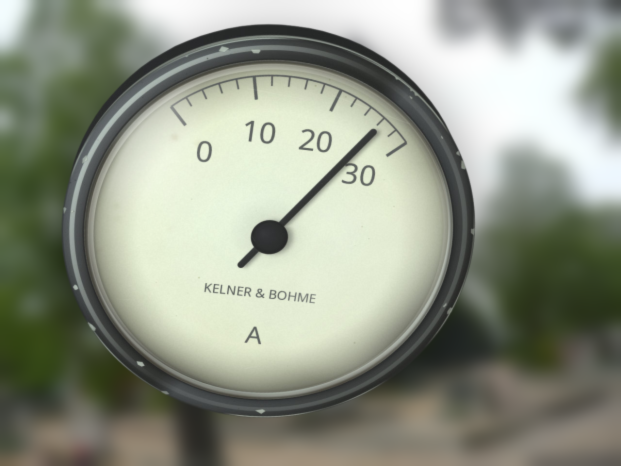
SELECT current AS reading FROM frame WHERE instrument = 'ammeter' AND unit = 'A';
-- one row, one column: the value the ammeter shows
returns 26 A
